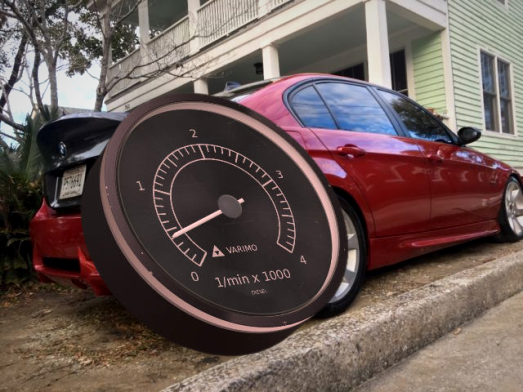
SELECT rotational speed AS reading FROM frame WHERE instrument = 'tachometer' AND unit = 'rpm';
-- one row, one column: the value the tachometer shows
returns 400 rpm
